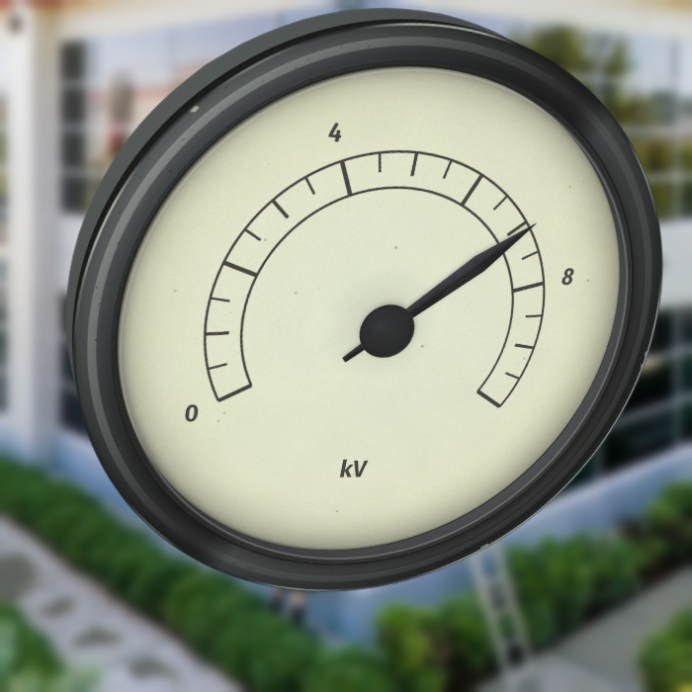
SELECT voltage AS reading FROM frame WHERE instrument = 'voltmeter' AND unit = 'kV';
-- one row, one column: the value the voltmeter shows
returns 7 kV
